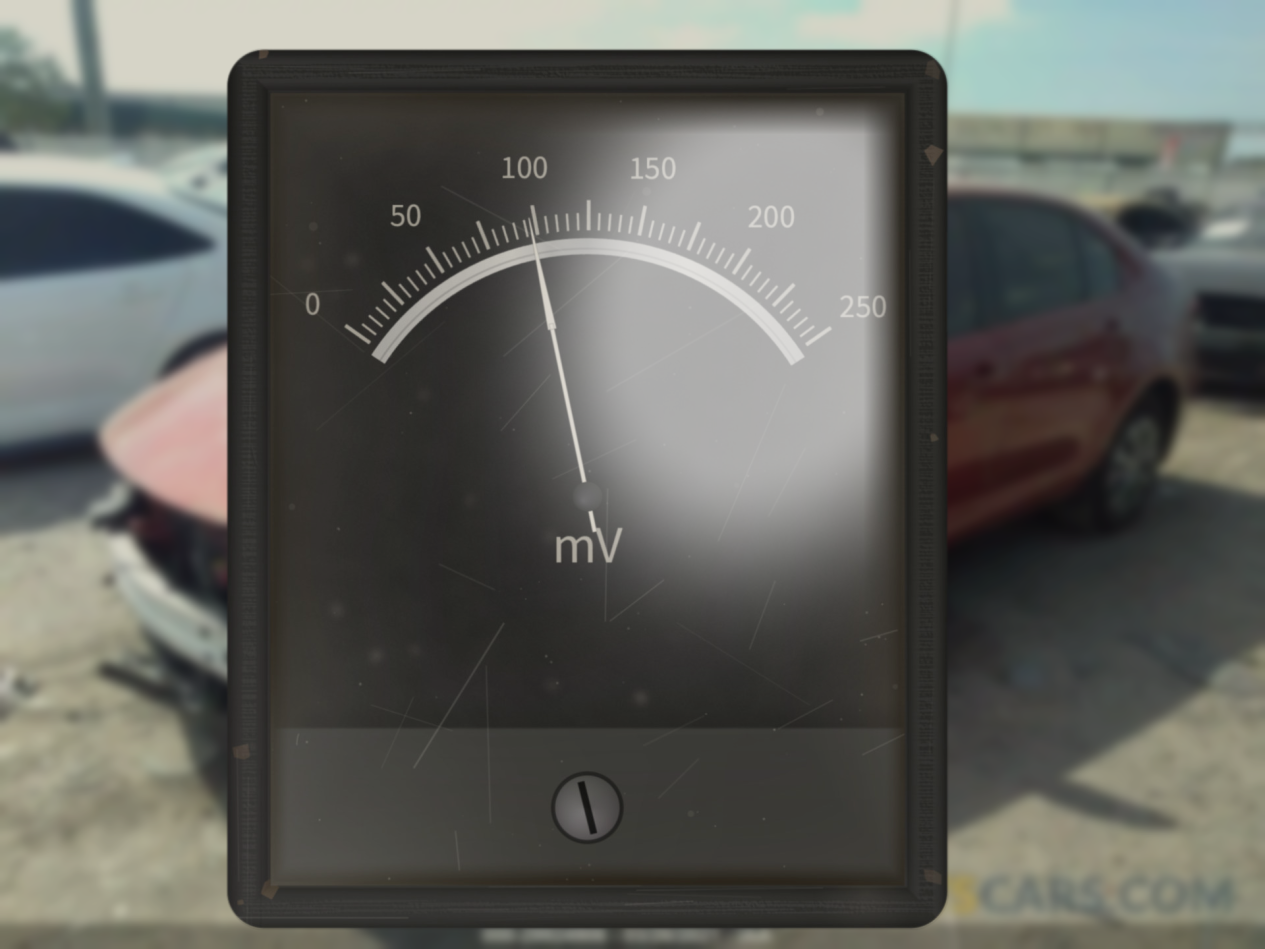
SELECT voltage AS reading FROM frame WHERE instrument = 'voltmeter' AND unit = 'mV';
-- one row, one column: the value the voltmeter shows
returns 97.5 mV
